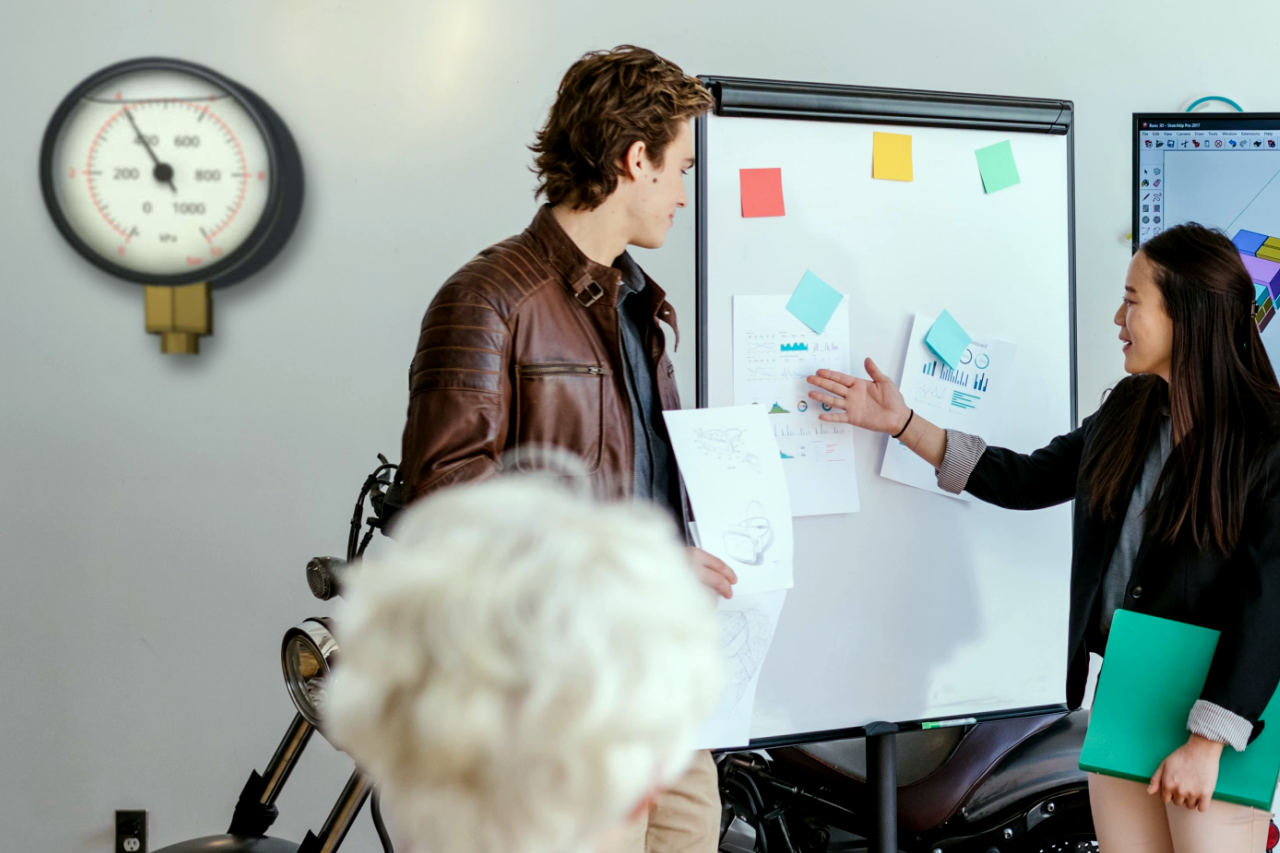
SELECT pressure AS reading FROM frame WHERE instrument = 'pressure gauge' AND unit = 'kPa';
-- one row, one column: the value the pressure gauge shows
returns 400 kPa
